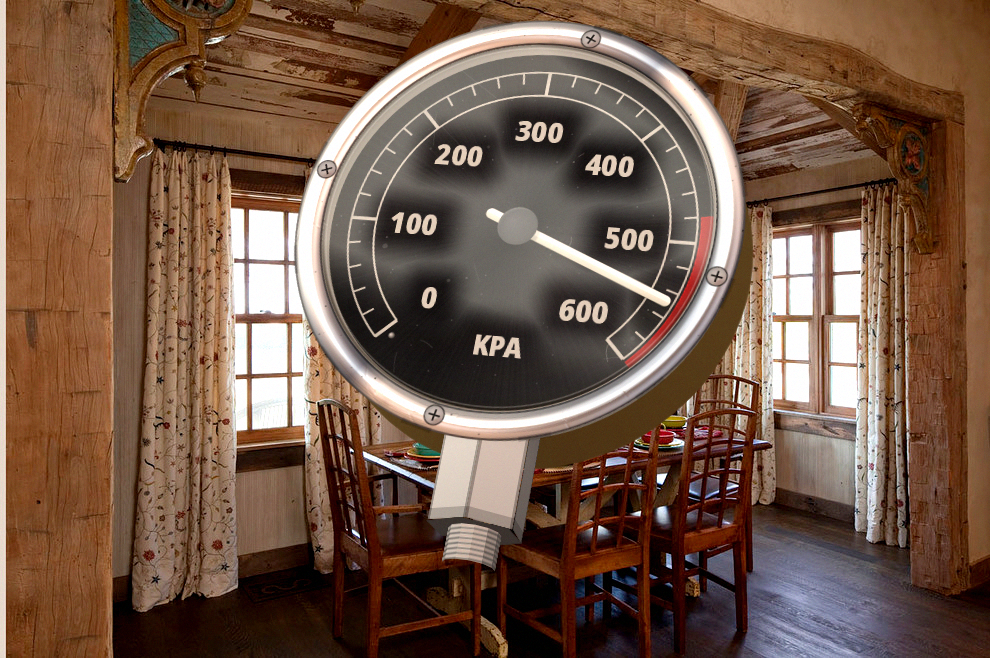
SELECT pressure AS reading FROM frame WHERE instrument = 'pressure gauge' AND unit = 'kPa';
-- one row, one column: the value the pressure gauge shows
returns 550 kPa
